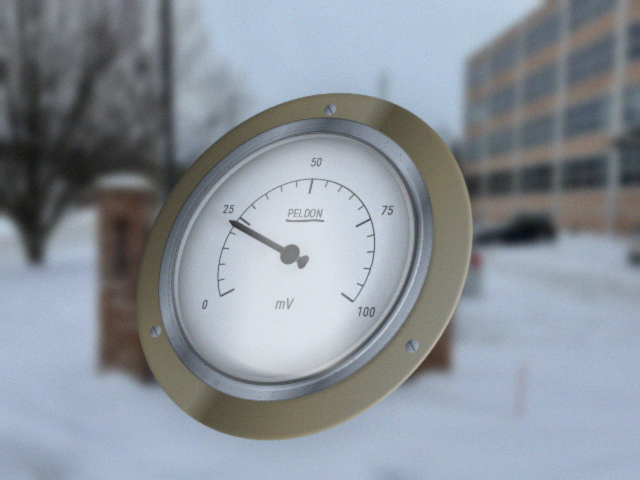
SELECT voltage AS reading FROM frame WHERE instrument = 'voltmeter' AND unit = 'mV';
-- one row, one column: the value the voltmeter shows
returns 22.5 mV
